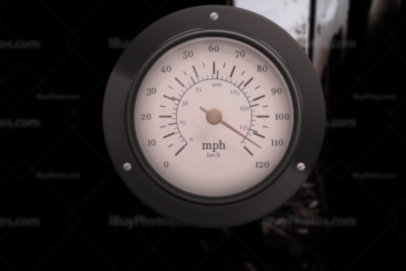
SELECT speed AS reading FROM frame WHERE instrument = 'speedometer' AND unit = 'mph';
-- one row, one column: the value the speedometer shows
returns 115 mph
